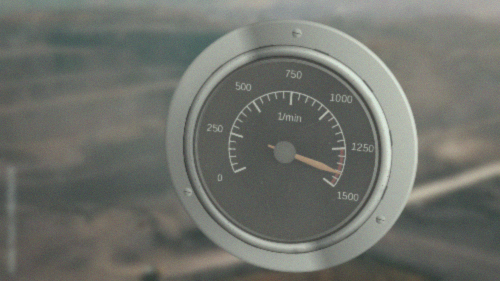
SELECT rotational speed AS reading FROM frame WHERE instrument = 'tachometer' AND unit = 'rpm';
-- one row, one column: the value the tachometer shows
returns 1400 rpm
